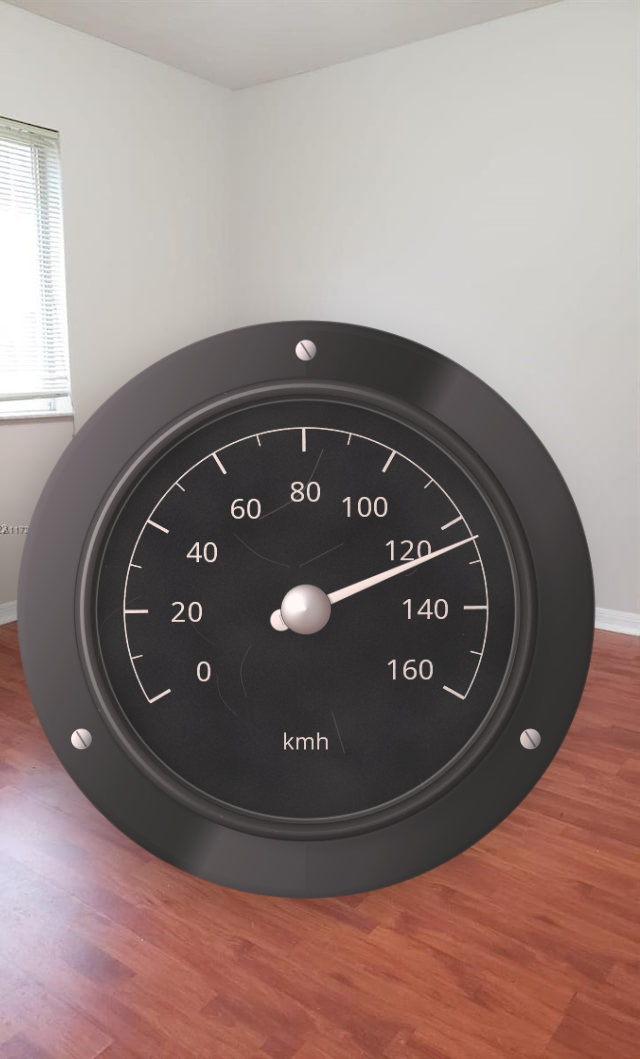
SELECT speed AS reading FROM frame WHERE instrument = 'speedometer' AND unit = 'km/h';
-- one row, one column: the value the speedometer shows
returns 125 km/h
